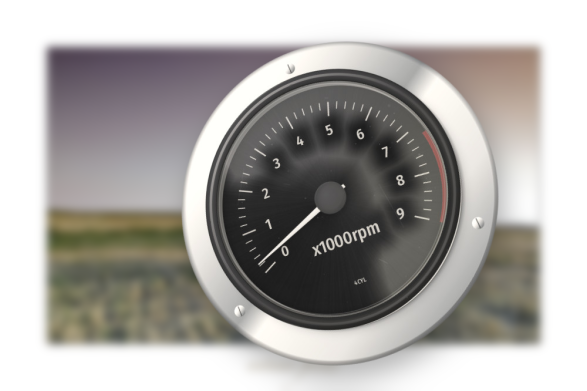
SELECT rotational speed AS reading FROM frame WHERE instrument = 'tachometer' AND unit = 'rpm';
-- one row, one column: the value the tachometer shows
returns 200 rpm
